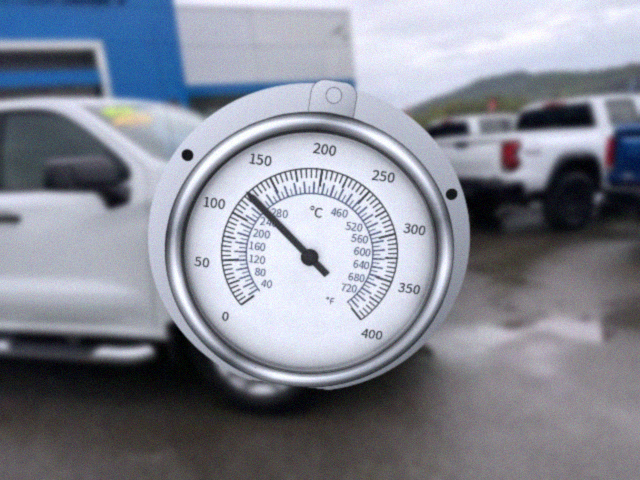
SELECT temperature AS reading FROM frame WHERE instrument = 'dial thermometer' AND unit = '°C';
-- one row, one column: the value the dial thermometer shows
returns 125 °C
